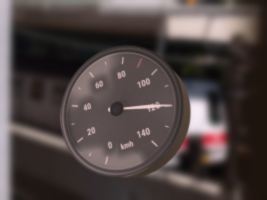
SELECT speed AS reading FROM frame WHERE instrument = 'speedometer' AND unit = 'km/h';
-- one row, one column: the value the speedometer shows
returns 120 km/h
